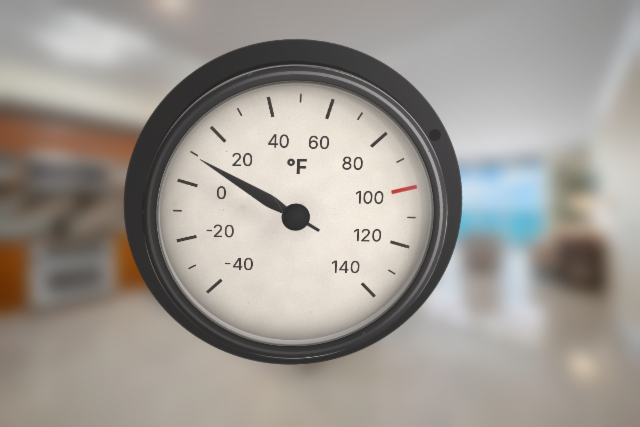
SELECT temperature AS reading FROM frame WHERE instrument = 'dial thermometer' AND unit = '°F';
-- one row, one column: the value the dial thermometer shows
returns 10 °F
